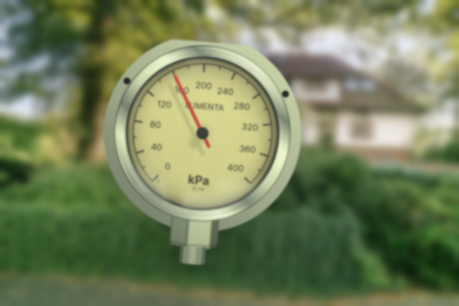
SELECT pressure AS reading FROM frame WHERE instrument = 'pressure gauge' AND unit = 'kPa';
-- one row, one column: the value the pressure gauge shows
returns 160 kPa
